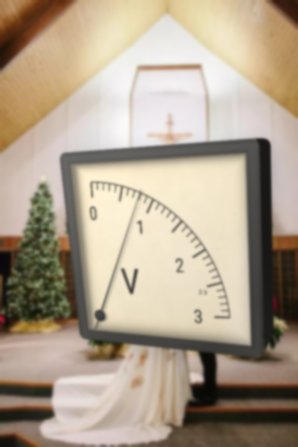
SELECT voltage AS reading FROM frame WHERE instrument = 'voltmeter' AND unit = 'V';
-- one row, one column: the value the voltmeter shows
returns 0.8 V
